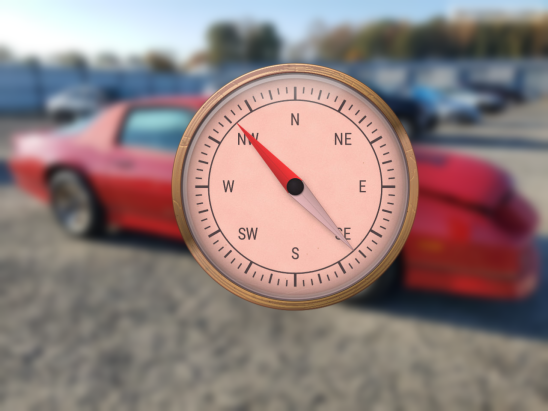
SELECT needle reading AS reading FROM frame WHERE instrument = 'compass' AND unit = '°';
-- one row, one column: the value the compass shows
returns 317.5 °
